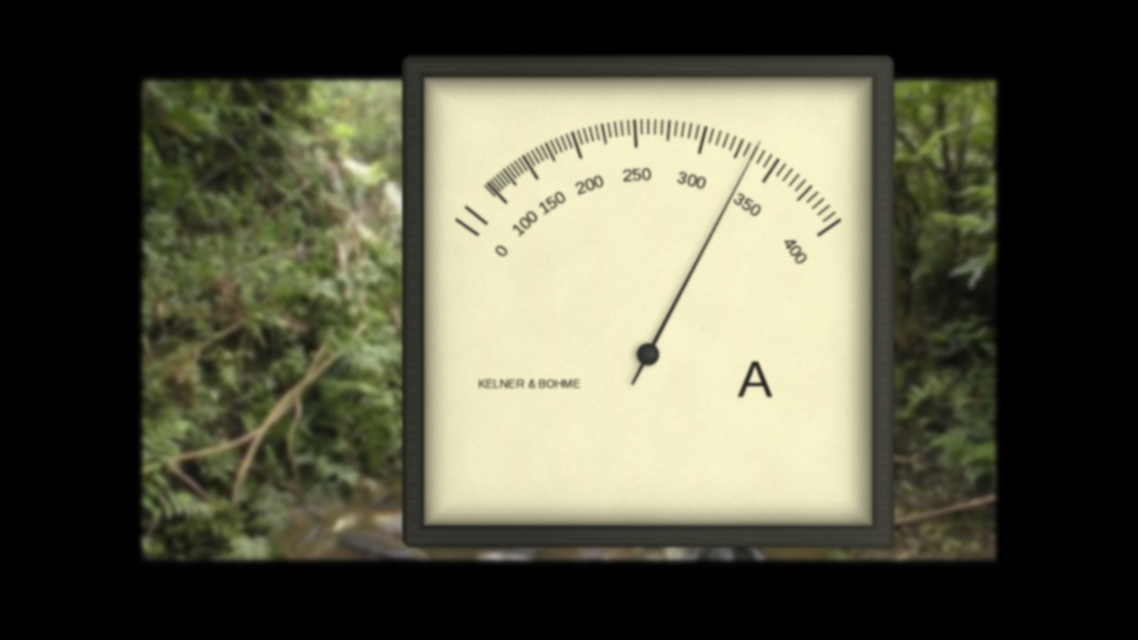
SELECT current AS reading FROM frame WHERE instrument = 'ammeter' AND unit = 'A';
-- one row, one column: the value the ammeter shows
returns 335 A
